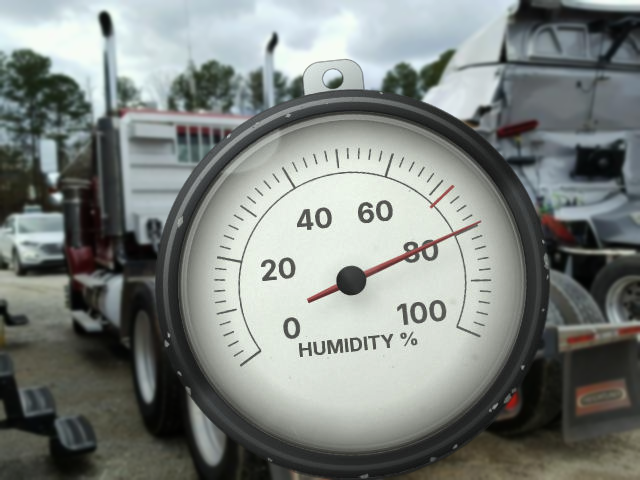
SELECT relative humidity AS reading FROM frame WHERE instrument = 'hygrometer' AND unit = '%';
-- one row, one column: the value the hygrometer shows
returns 80 %
